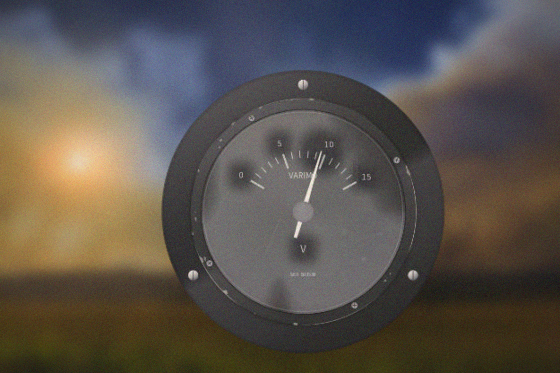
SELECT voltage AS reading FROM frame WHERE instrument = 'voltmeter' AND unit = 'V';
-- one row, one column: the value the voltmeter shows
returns 9.5 V
